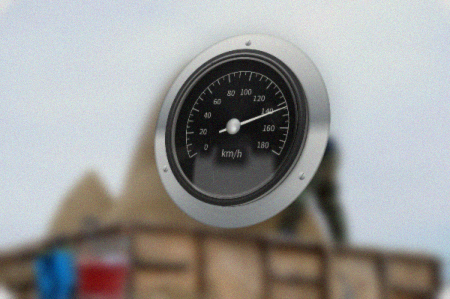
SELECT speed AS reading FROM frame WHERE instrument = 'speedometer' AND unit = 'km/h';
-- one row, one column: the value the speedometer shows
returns 145 km/h
